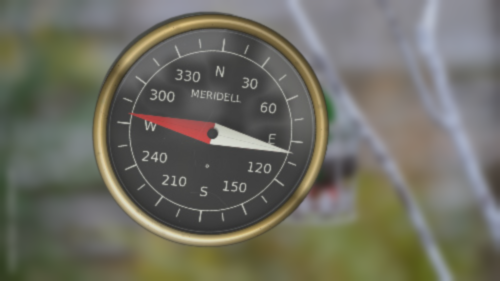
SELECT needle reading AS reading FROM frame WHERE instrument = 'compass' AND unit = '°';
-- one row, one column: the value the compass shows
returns 277.5 °
